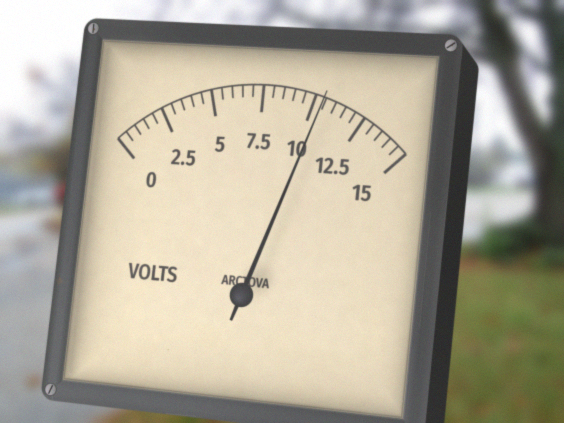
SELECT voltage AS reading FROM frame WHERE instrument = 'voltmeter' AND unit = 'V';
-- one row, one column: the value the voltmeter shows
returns 10.5 V
